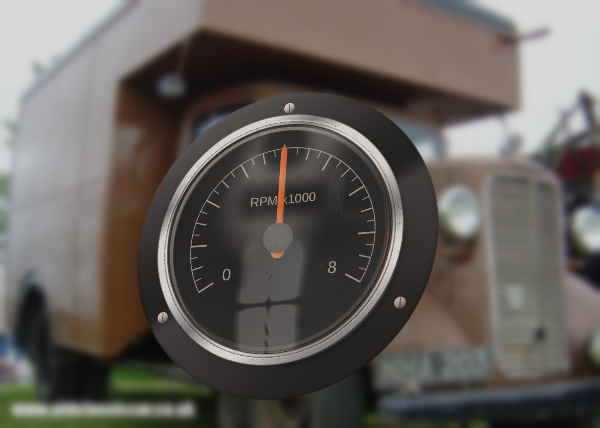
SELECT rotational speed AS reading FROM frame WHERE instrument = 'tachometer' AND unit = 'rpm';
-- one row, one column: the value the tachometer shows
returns 4000 rpm
